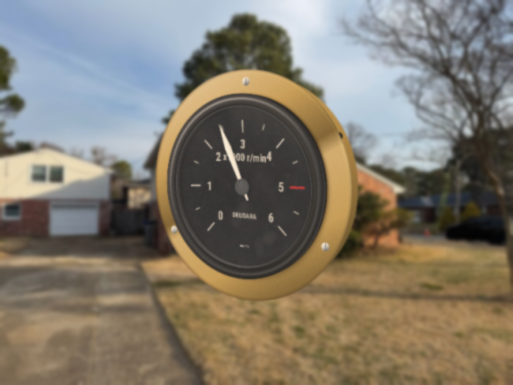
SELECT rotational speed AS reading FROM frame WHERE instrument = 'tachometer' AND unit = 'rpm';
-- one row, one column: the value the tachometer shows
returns 2500 rpm
